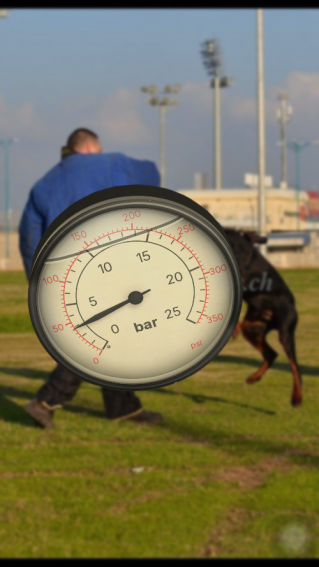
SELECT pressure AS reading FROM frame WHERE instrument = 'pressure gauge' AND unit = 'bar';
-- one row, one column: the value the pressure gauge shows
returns 3 bar
